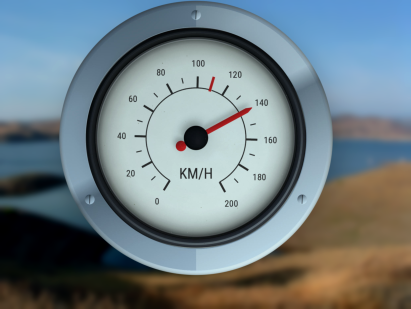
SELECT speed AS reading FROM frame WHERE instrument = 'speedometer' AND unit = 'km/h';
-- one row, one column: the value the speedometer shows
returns 140 km/h
